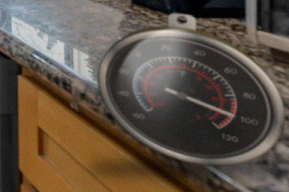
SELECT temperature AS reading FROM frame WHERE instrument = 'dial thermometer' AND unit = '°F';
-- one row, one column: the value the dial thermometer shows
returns 100 °F
